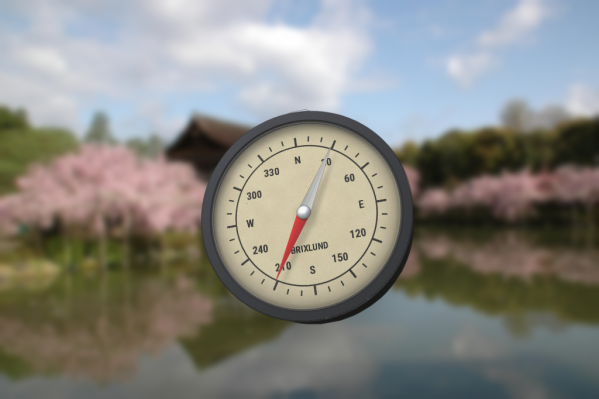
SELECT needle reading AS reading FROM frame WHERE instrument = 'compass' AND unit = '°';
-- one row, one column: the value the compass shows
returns 210 °
